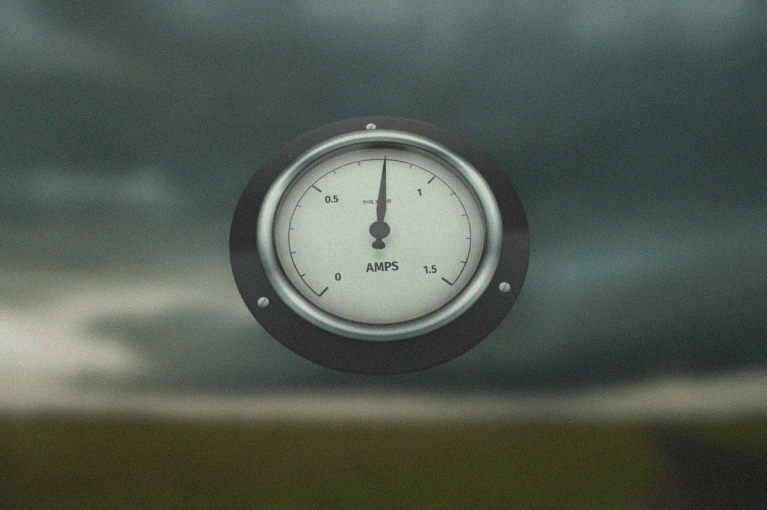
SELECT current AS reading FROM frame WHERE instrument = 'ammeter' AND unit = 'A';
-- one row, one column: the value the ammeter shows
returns 0.8 A
